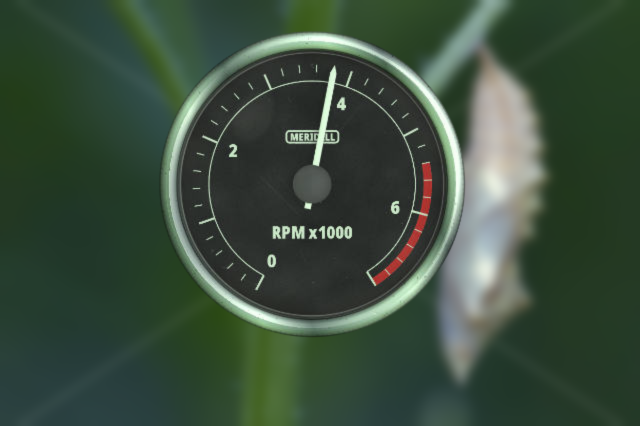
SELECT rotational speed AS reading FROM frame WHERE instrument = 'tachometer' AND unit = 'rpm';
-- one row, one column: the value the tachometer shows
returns 3800 rpm
